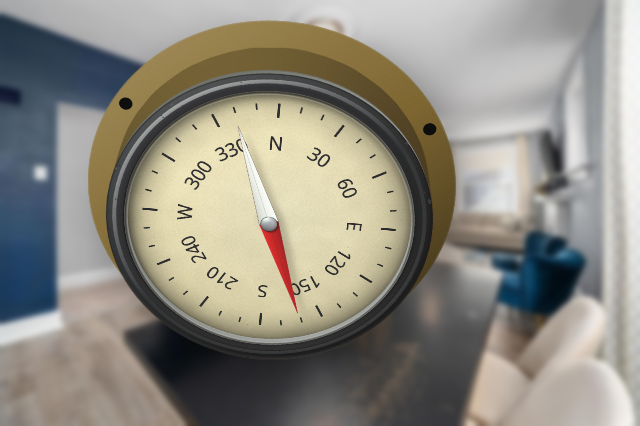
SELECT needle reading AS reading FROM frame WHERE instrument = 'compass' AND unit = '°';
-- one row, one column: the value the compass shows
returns 160 °
